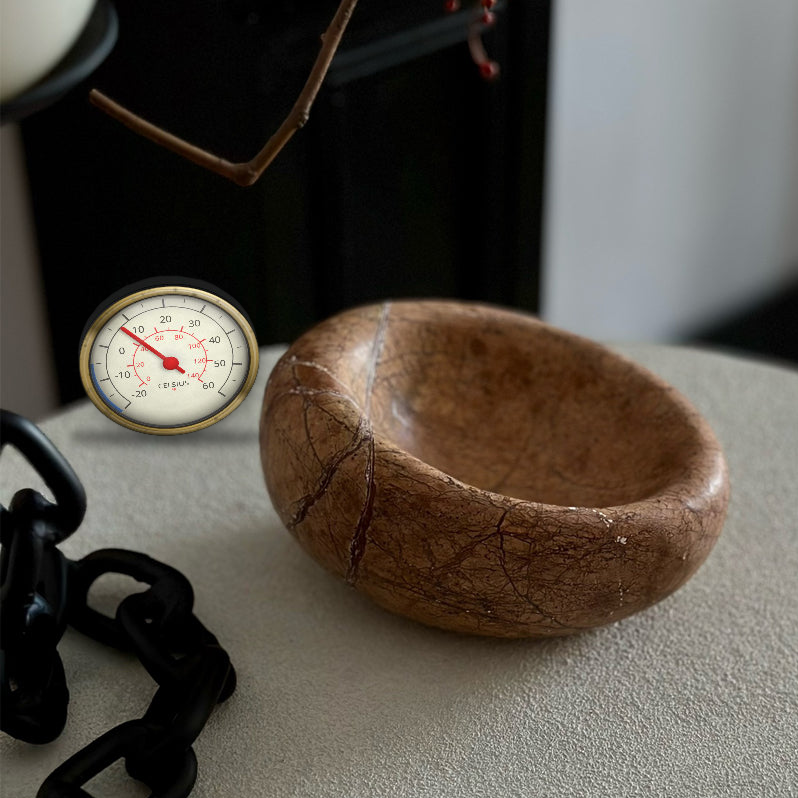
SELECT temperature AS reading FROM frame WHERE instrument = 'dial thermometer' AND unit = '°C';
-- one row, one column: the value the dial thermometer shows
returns 7.5 °C
